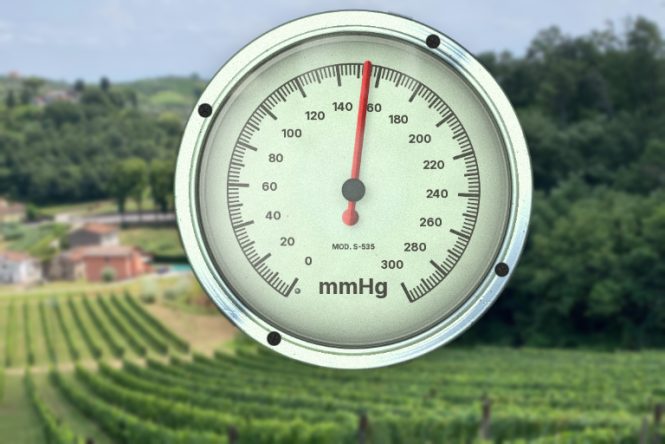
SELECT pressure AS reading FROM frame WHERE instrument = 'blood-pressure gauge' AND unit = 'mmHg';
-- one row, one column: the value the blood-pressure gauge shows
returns 154 mmHg
